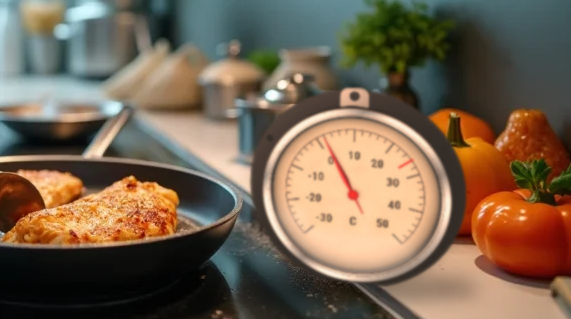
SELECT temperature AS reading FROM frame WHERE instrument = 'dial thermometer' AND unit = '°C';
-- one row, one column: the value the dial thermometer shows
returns 2 °C
